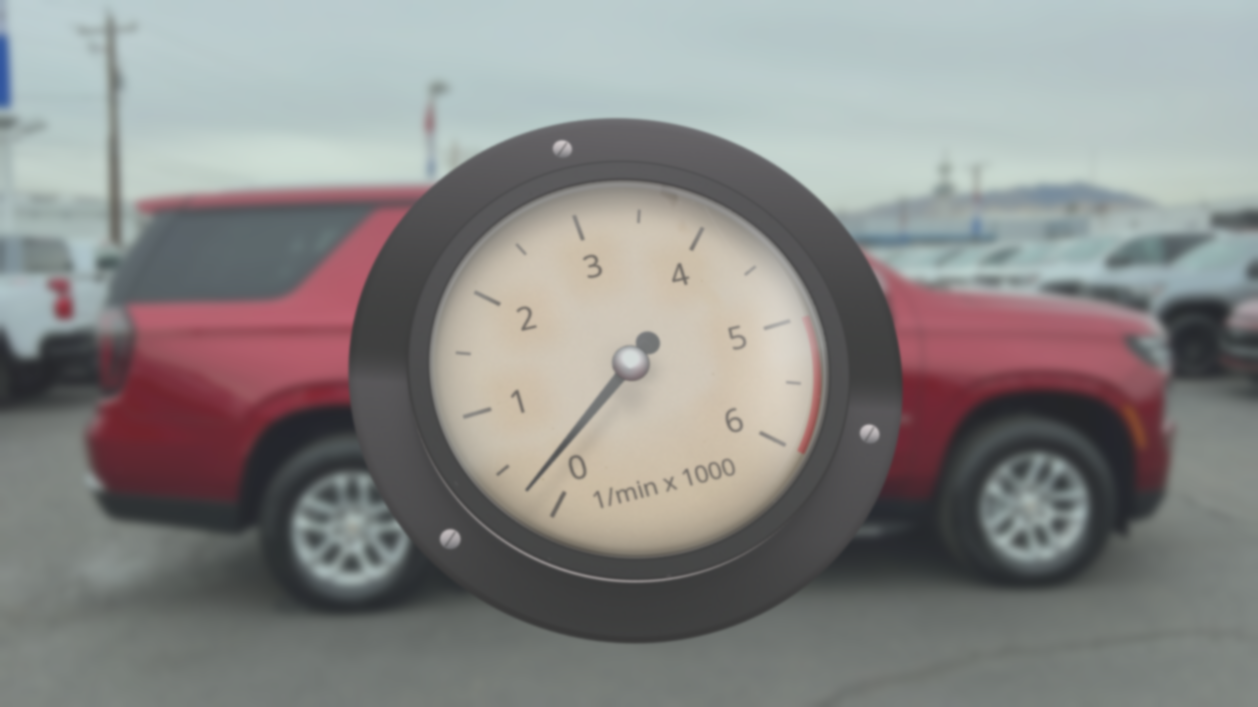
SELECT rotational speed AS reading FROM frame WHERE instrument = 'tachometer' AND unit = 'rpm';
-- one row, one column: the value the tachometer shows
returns 250 rpm
